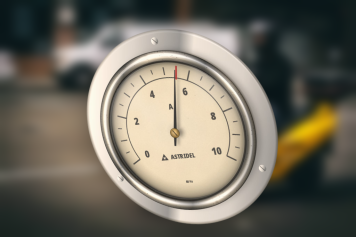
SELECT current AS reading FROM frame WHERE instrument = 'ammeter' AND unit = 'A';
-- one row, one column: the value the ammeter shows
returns 5.5 A
